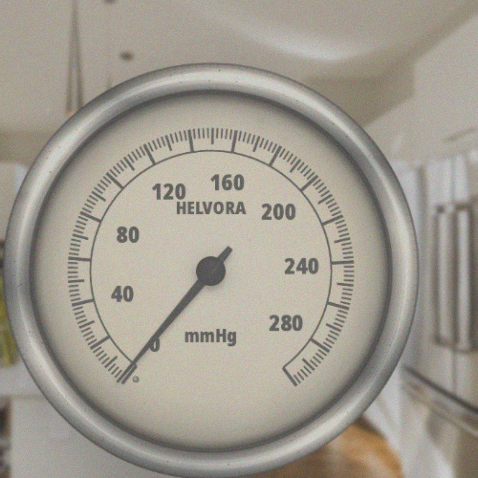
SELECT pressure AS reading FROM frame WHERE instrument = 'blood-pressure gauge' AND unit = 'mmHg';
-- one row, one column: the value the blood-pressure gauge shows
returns 2 mmHg
